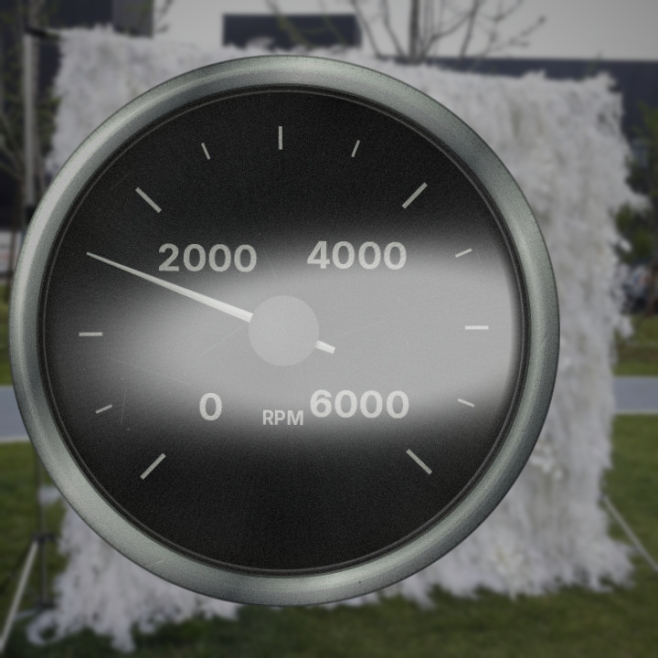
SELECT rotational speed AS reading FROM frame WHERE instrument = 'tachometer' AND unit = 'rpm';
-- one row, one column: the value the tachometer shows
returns 1500 rpm
